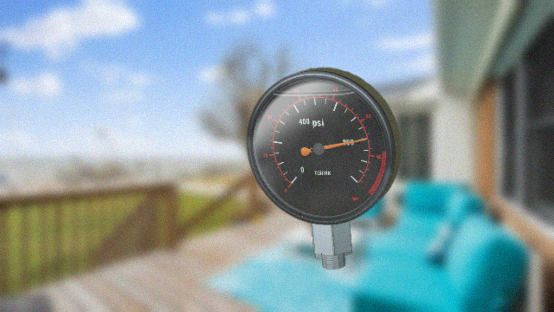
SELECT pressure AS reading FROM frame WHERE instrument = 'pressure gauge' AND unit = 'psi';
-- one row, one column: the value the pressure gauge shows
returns 800 psi
